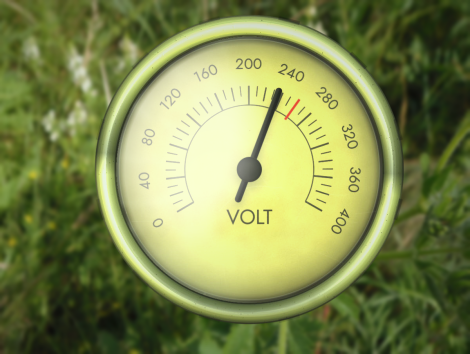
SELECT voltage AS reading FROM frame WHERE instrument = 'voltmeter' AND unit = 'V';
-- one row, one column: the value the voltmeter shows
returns 235 V
